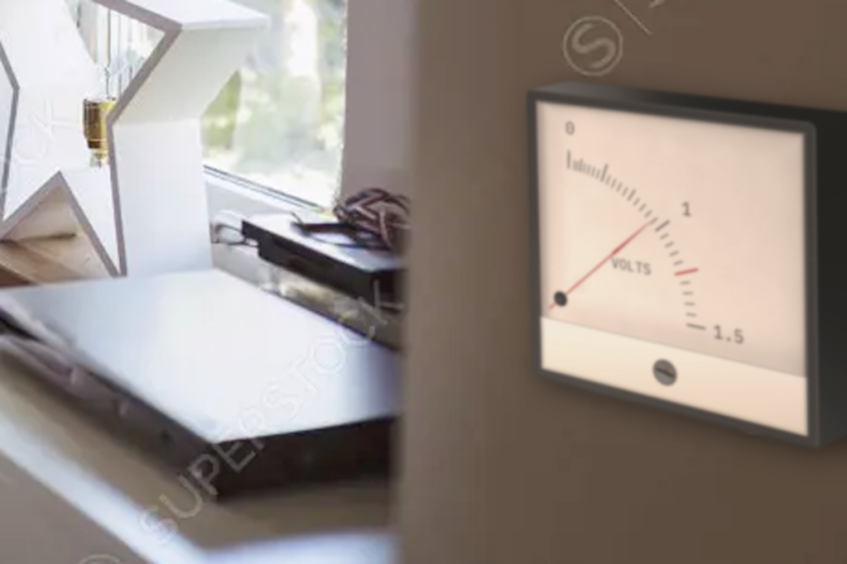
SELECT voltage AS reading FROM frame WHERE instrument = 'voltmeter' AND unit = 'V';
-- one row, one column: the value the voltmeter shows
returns 0.95 V
